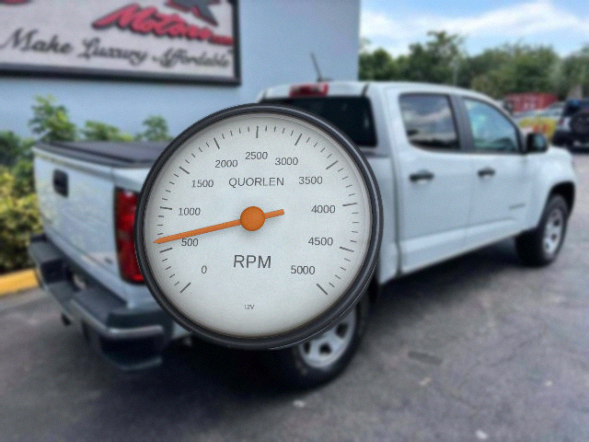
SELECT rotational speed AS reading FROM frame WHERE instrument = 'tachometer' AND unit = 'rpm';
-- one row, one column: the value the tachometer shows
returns 600 rpm
